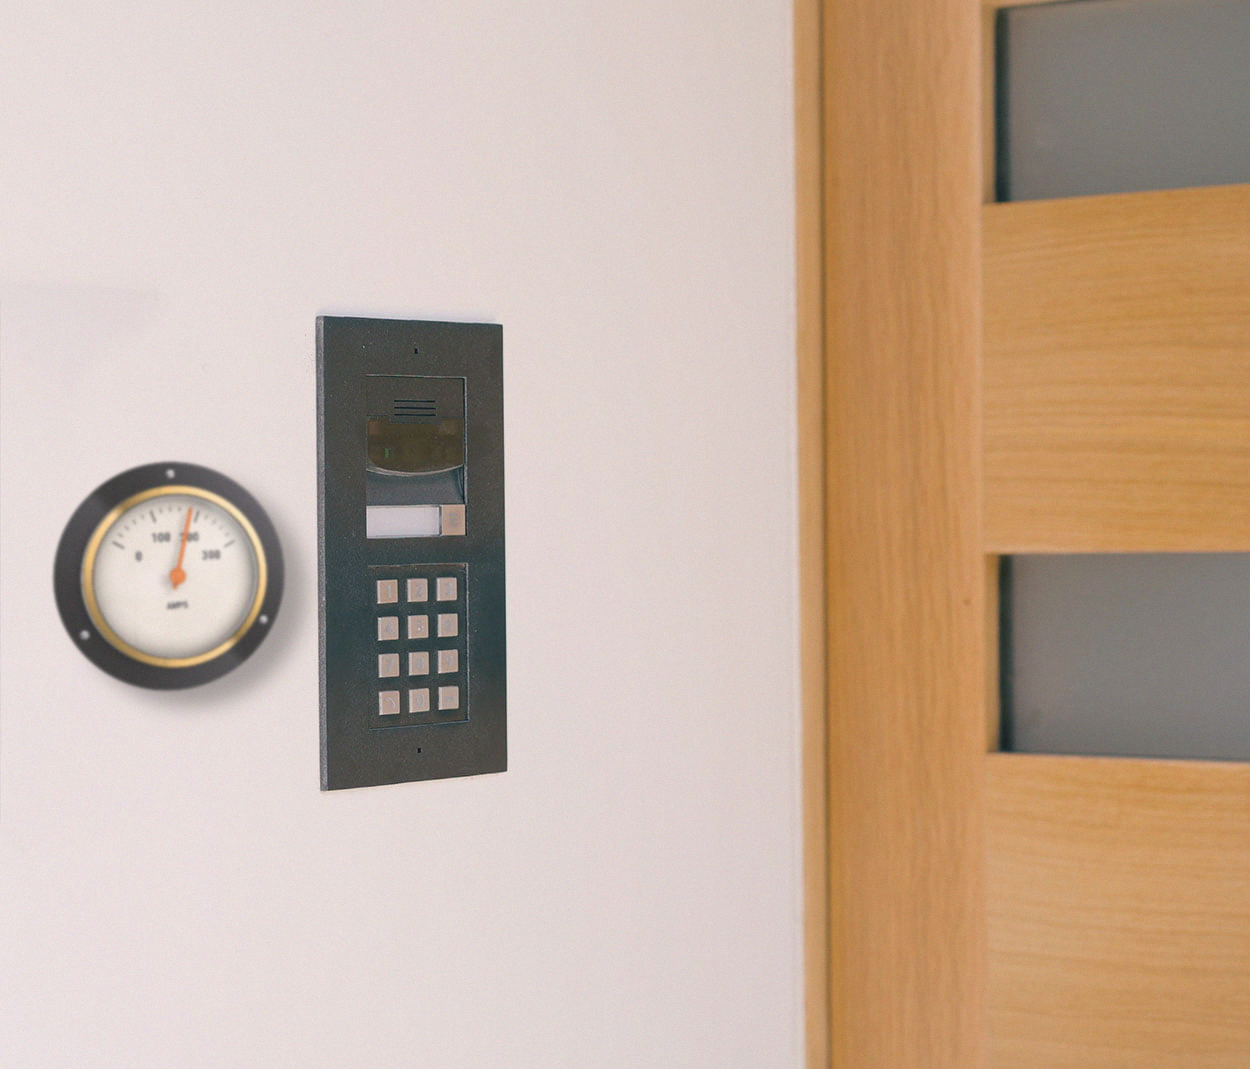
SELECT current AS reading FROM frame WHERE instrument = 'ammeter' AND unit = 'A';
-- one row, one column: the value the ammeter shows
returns 180 A
